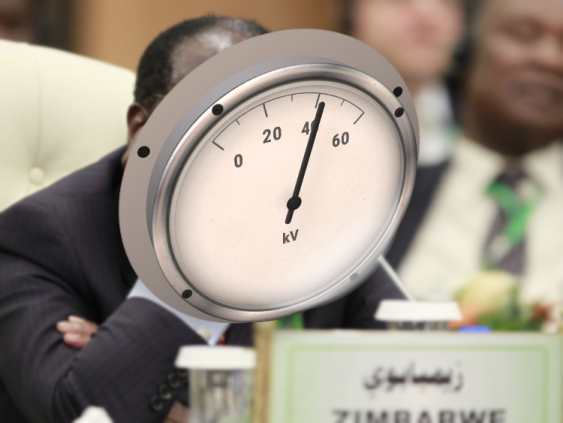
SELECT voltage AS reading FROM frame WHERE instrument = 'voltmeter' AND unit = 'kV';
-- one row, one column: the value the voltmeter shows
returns 40 kV
